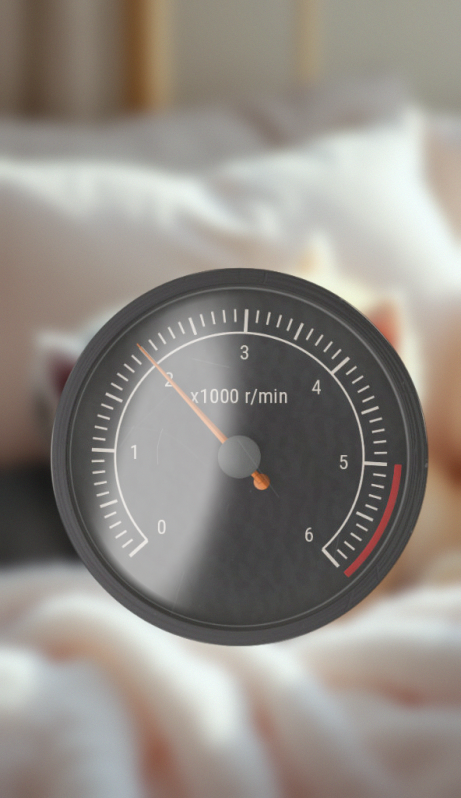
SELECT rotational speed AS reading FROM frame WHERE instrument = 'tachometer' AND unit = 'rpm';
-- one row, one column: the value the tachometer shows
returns 2000 rpm
